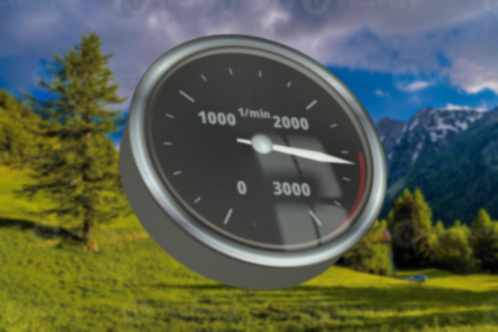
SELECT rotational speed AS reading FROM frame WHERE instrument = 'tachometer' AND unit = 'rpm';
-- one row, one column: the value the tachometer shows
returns 2500 rpm
